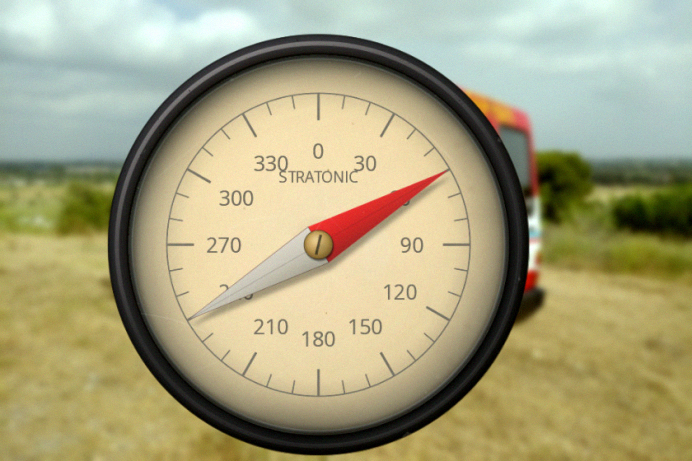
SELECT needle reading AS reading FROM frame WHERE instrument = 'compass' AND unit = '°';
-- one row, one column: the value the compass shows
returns 60 °
